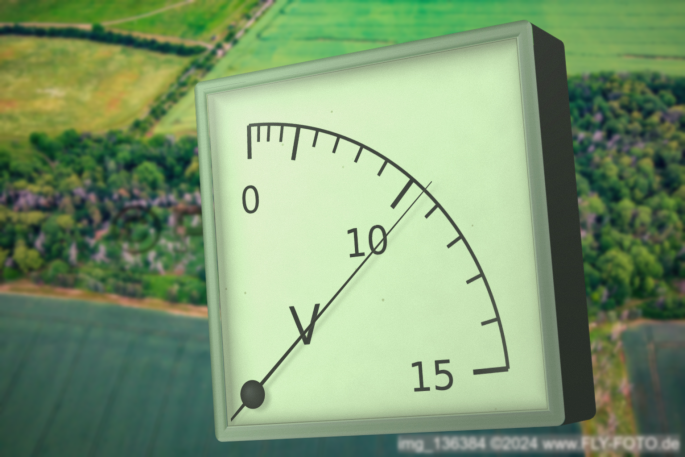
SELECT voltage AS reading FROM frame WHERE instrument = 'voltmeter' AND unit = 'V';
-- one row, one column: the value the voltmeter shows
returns 10.5 V
